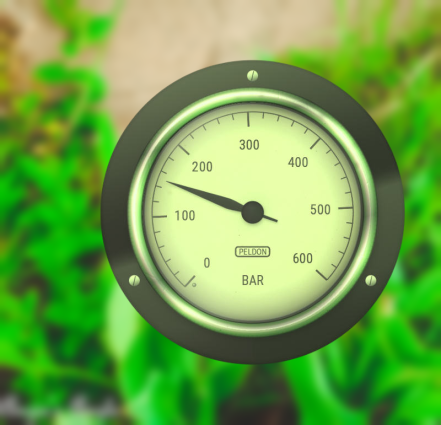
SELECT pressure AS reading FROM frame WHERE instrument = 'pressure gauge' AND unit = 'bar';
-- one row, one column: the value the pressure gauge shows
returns 150 bar
